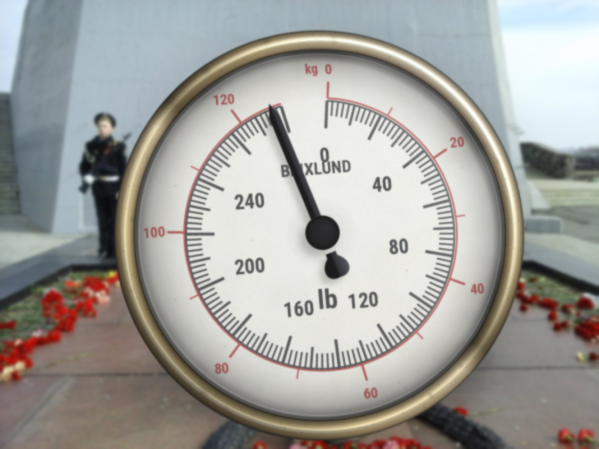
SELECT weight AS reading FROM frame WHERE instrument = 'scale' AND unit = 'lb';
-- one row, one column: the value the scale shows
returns 276 lb
